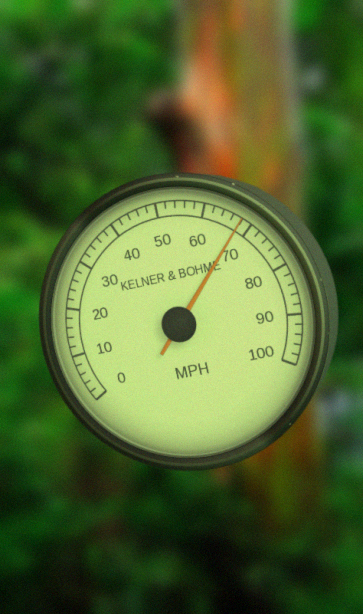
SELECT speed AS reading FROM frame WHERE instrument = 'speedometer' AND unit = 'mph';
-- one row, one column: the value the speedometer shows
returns 68 mph
